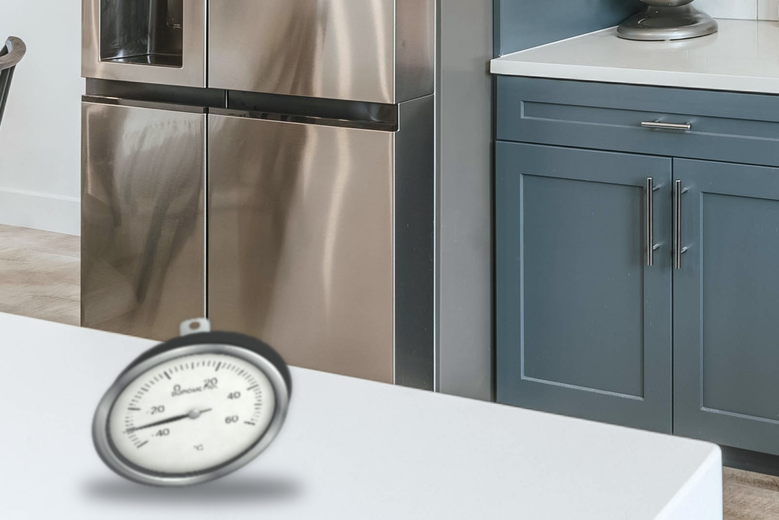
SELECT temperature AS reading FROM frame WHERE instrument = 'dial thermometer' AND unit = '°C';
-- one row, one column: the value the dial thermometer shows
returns -30 °C
